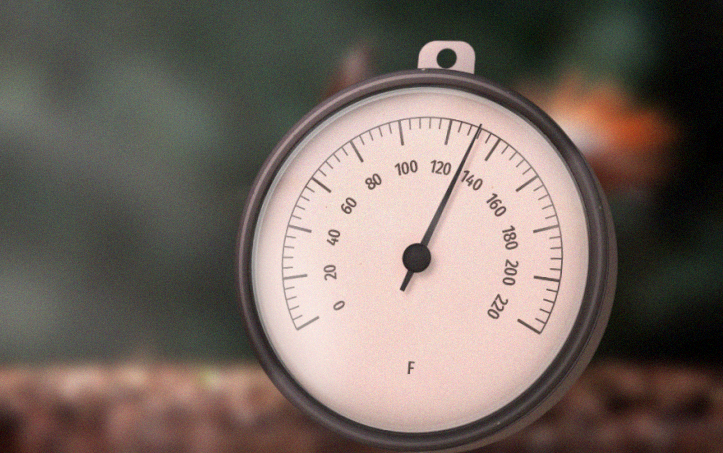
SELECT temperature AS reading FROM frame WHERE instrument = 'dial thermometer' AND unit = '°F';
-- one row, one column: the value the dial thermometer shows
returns 132 °F
